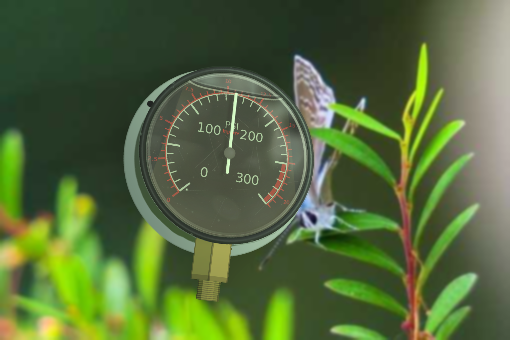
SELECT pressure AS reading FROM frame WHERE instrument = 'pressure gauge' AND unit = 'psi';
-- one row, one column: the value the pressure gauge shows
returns 150 psi
